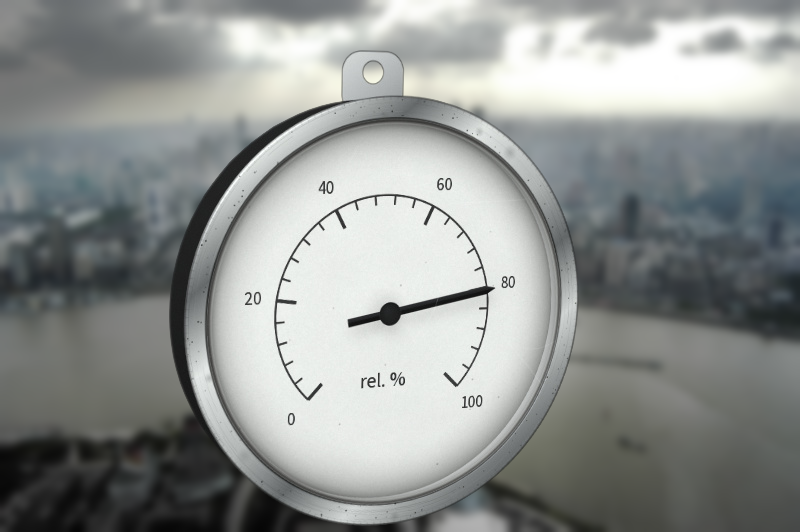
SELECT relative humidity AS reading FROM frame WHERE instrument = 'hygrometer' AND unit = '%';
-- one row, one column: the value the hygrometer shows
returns 80 %
